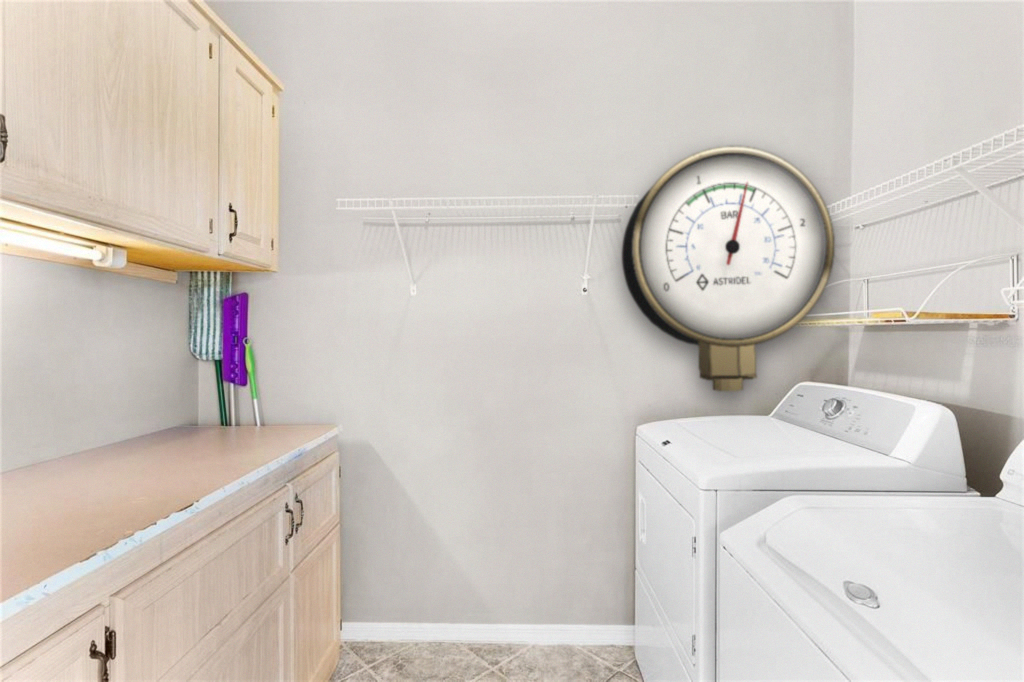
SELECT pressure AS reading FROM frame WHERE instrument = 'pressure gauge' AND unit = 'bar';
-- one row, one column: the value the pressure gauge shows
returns 1.4 bar
